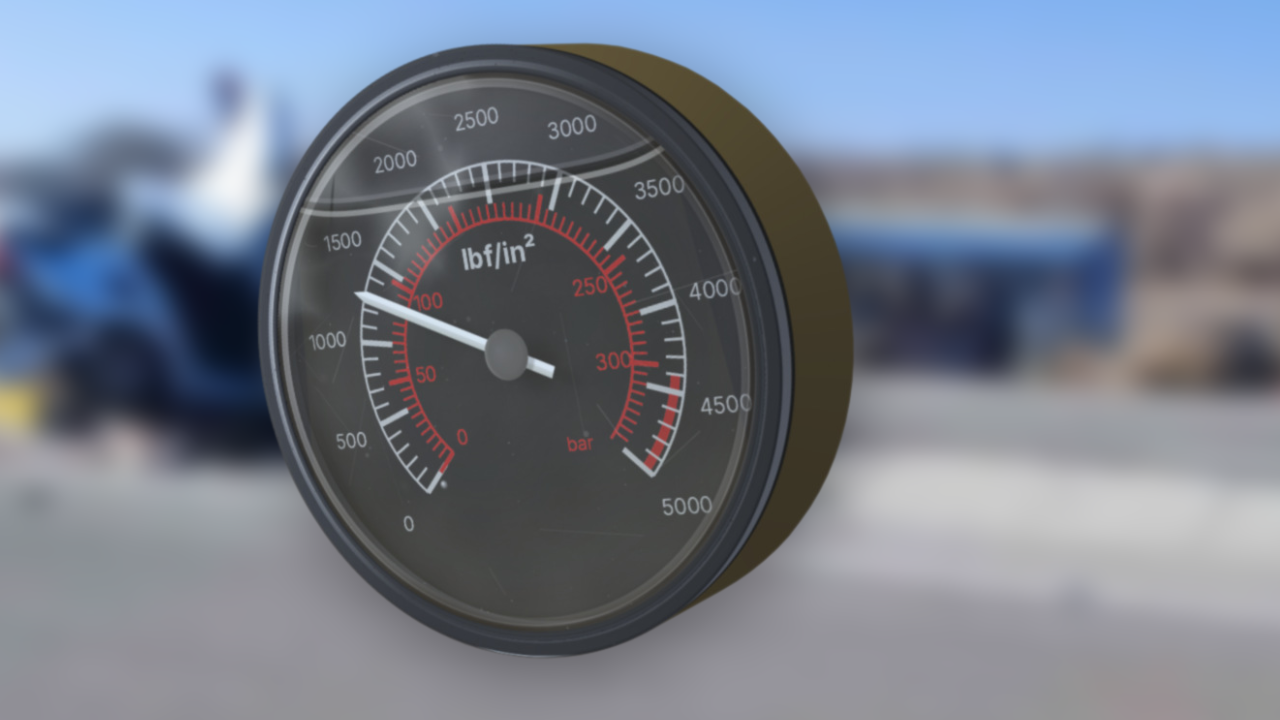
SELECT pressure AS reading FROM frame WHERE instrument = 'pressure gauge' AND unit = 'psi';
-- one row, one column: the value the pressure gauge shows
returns 1300 psi
